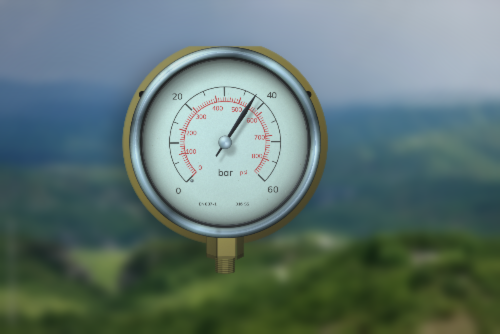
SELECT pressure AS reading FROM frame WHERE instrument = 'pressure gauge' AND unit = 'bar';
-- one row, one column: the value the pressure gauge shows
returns 37.5 bar
